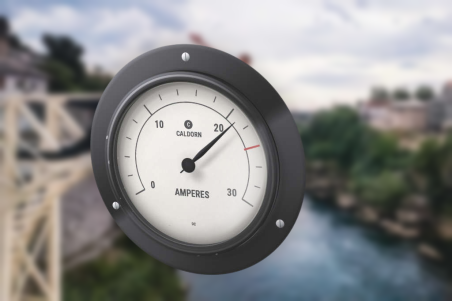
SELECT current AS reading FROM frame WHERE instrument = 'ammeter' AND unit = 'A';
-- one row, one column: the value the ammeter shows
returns 21 A
